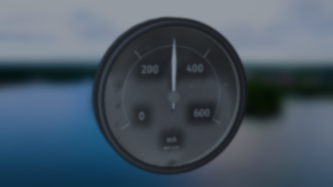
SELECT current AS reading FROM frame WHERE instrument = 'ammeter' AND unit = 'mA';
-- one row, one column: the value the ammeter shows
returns 300 mA
